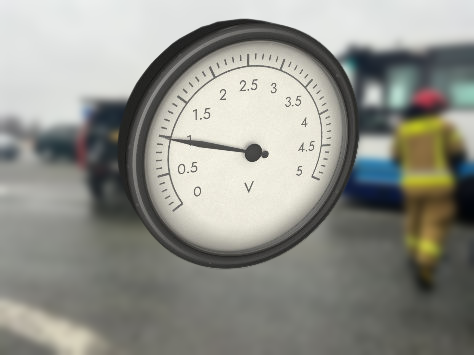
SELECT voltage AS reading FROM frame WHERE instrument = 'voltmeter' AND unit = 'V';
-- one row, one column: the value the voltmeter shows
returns 1 V
